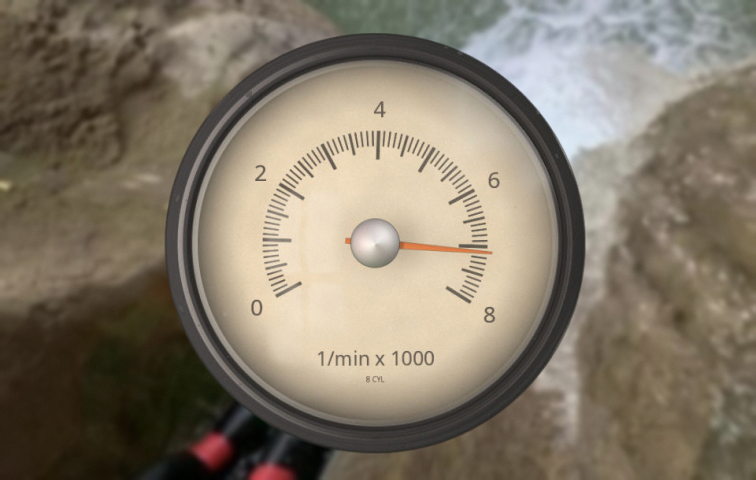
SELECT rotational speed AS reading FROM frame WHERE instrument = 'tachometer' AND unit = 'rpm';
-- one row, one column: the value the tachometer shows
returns 7100 rpm
